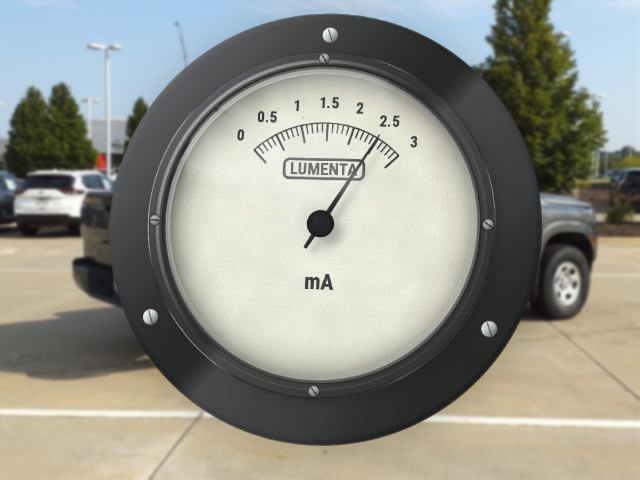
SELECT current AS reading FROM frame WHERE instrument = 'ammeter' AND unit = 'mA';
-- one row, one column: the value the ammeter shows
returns 2.5 mA
